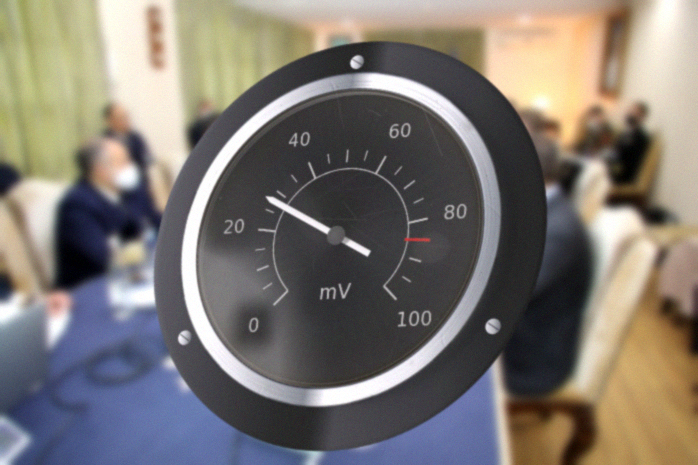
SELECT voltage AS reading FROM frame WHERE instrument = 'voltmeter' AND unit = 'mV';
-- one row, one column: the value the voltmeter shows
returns 27.5 mV
